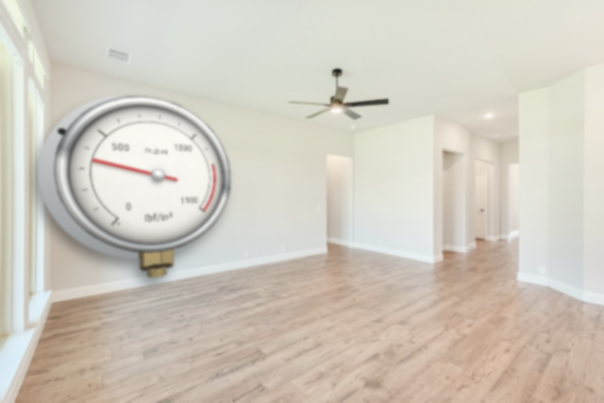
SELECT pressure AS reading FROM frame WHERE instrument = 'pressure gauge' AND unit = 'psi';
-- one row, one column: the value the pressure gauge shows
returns 350 psi
